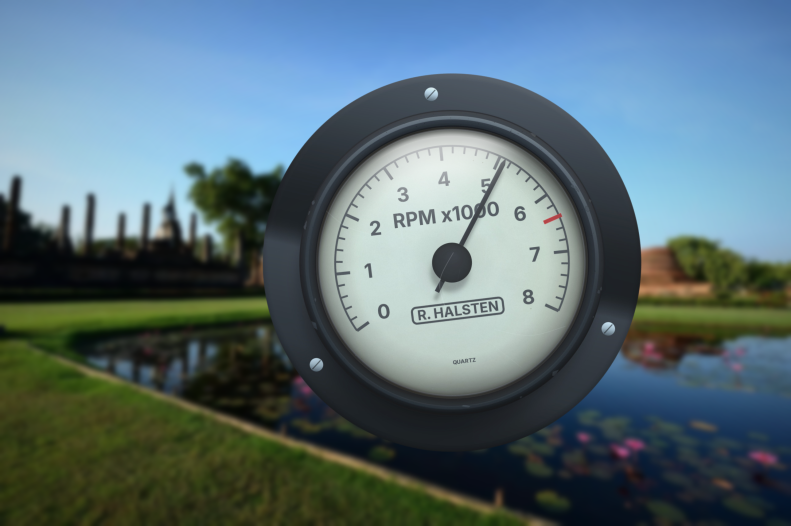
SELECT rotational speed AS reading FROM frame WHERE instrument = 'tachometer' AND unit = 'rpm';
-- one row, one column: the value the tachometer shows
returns 5100 rpm
